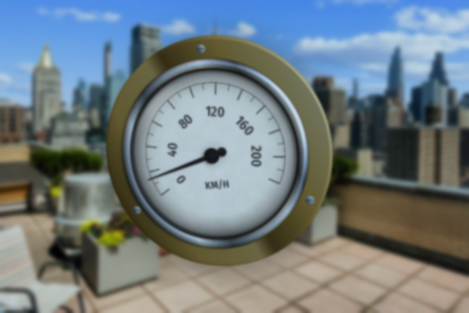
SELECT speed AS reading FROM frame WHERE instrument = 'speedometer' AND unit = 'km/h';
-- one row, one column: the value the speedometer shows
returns 15 km/h
